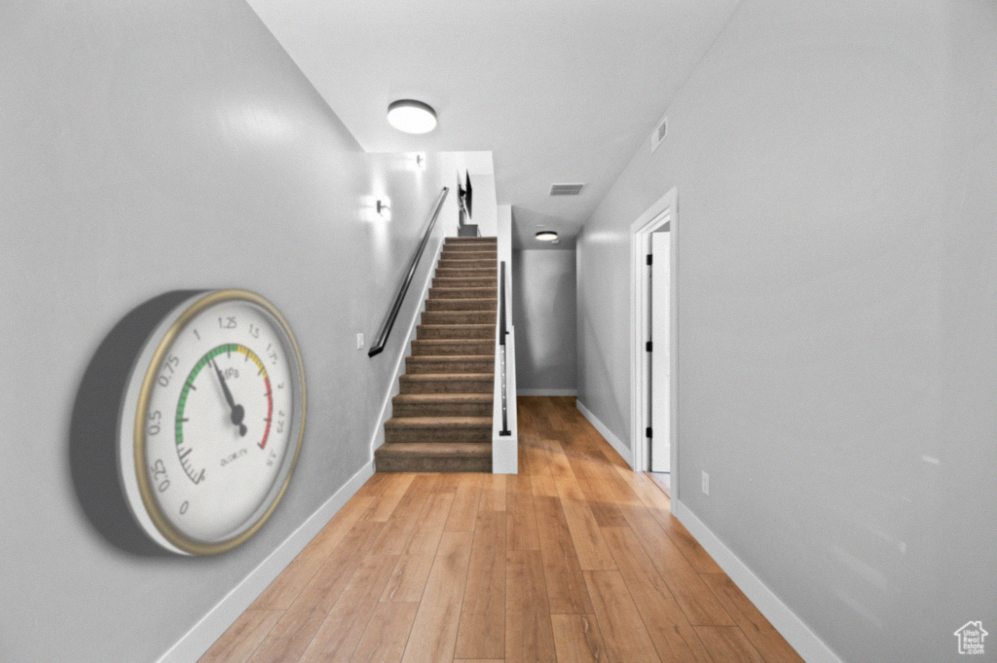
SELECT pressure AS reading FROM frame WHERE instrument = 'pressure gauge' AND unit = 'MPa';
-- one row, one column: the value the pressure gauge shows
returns 1 MPa
